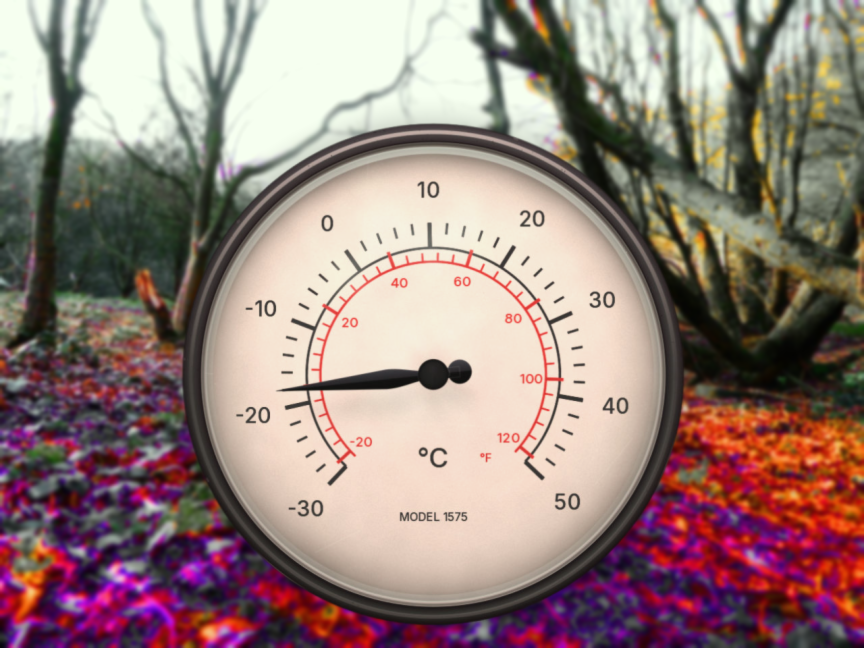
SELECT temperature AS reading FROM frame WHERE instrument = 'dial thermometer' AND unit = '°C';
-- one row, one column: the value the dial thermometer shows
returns -18 °C
